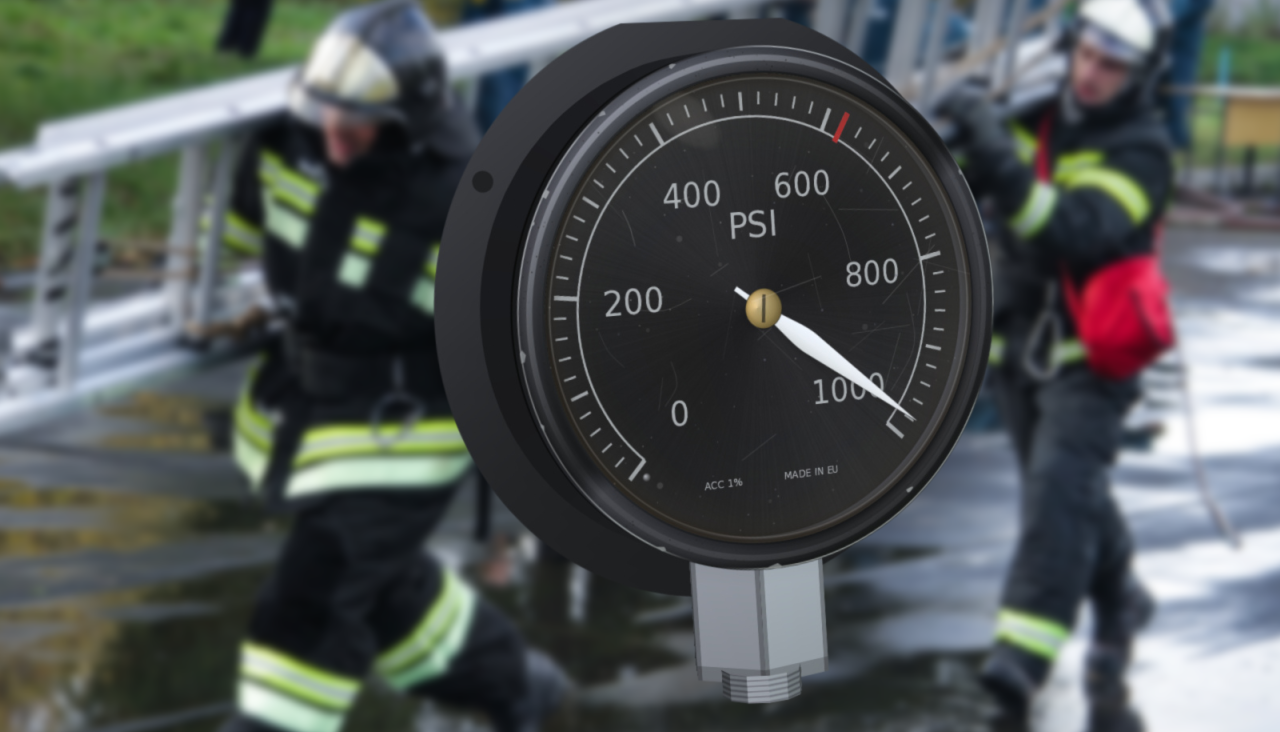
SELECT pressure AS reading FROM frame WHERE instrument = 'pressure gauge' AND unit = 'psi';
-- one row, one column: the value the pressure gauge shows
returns 980 psi
